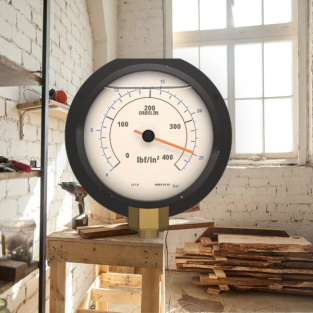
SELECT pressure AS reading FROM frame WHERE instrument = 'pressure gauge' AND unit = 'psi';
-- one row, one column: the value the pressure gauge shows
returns 360 psi
